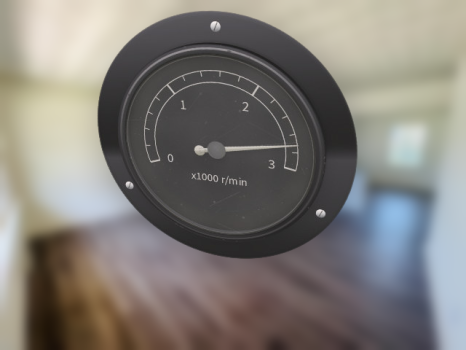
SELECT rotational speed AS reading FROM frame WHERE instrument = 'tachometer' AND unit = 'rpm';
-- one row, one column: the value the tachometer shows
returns 2700 rpm
